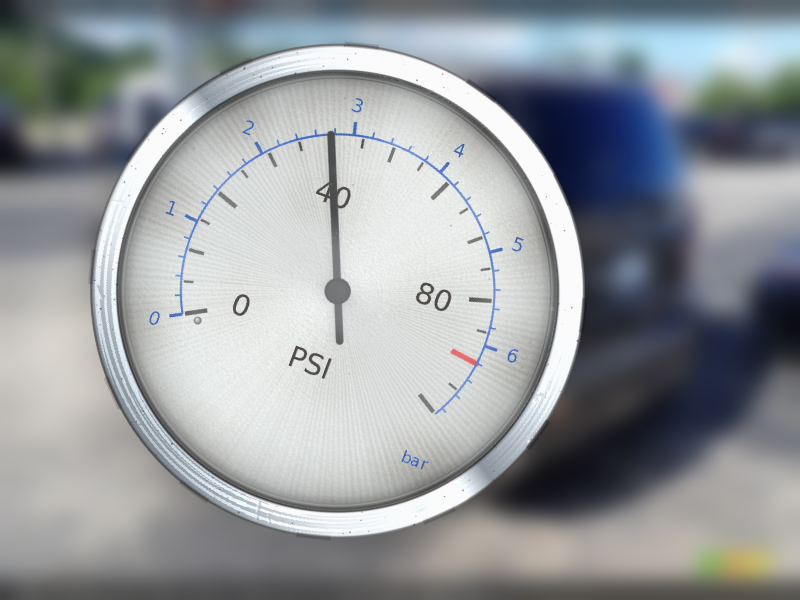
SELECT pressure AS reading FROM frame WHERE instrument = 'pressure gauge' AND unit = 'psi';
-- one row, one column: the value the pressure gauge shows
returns 40 psi
